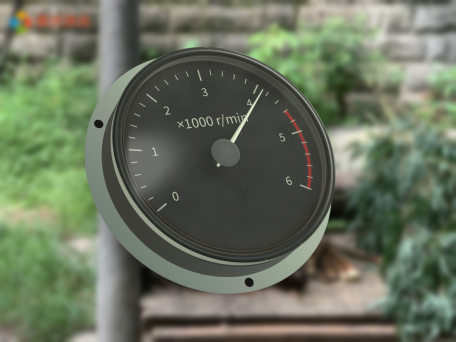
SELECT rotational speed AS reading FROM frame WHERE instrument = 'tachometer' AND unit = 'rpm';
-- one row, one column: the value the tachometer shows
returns 4100 rpm
